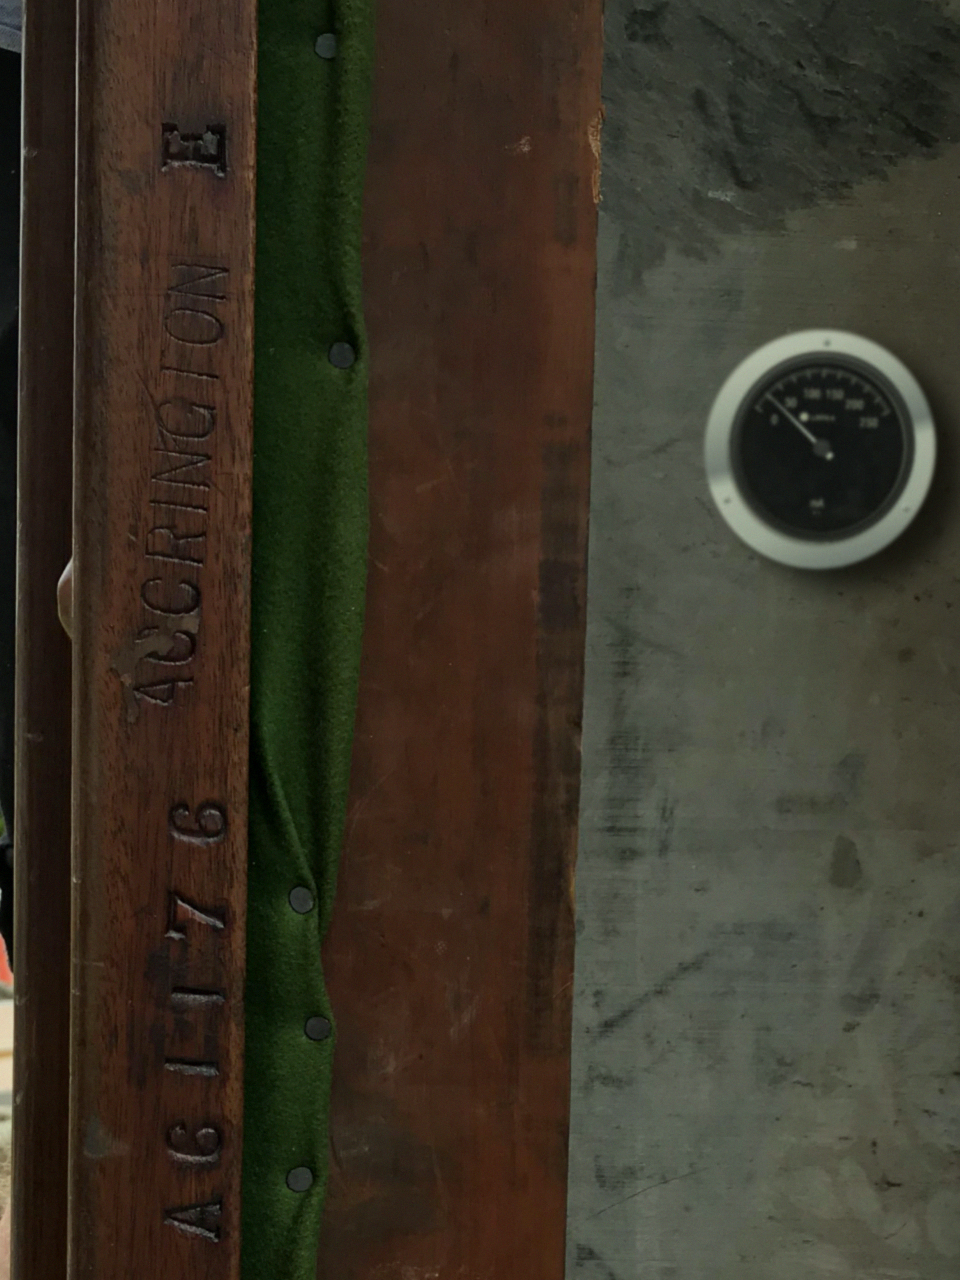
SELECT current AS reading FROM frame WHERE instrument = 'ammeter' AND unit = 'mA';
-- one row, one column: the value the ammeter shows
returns 25 mA
